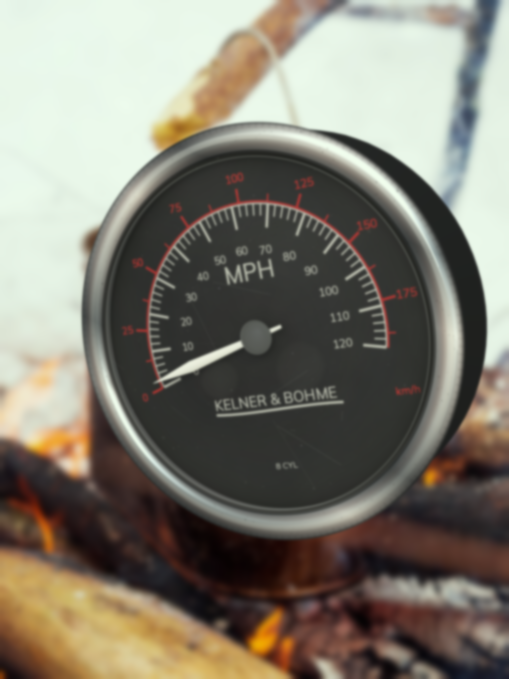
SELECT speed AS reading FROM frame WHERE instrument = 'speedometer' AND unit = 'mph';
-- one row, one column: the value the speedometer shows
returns 2 mph
